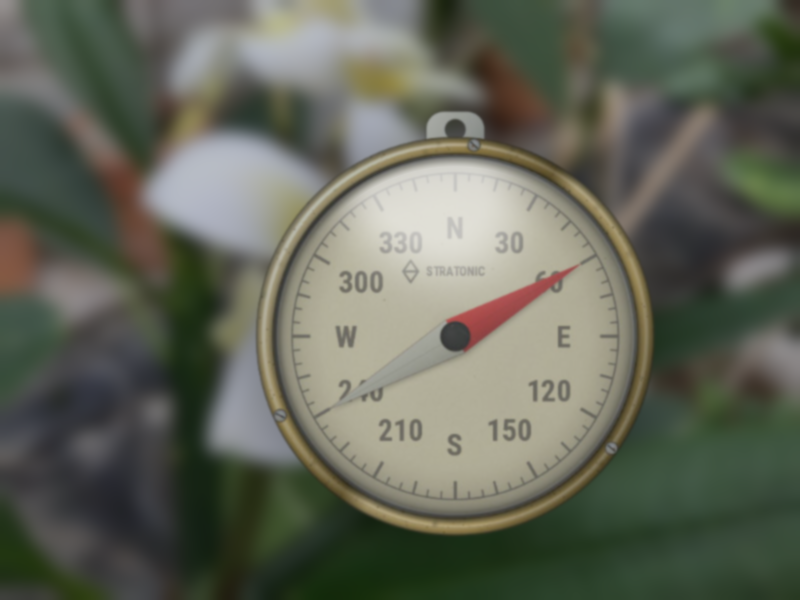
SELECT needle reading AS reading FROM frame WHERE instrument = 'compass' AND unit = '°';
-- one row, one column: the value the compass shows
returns 60 °
